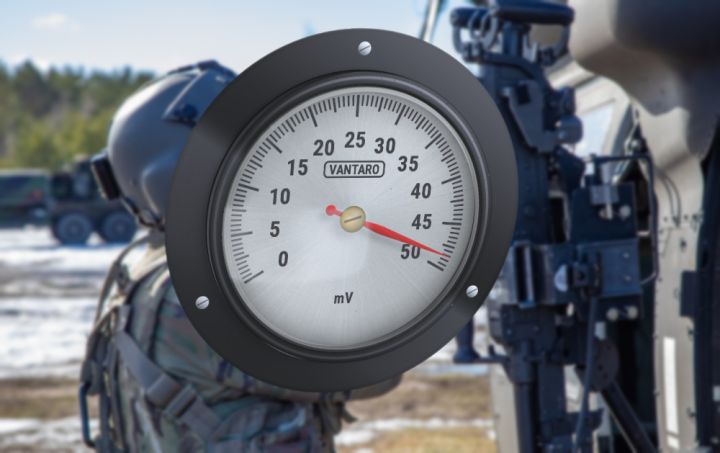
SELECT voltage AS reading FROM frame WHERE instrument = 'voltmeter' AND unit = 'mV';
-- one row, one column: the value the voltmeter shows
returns 48.5 mV
